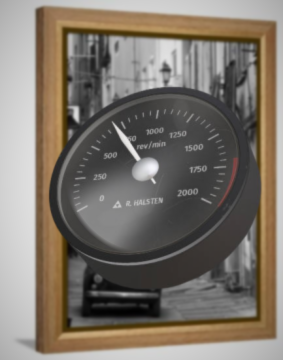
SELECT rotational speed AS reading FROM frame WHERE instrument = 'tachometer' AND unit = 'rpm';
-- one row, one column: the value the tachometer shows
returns 700 rpm
